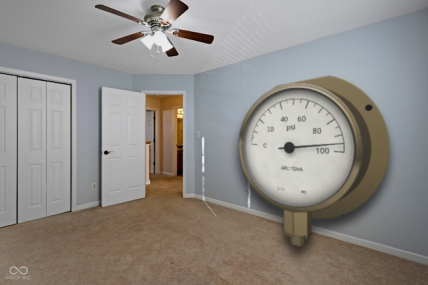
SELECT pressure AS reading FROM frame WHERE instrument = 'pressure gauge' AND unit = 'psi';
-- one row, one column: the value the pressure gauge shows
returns 95 psi
